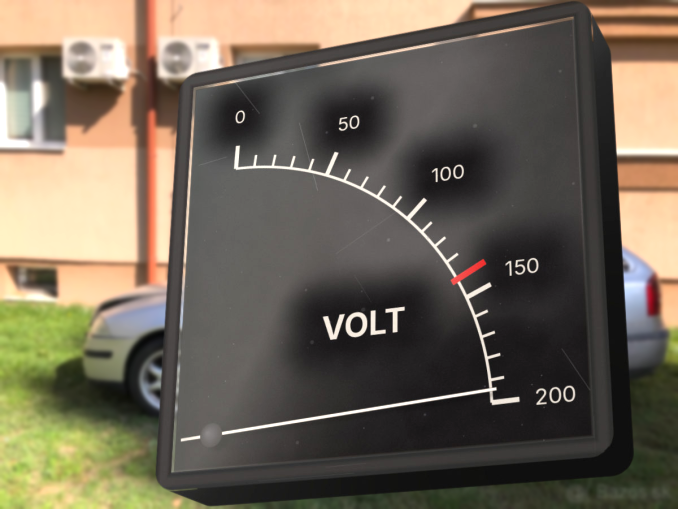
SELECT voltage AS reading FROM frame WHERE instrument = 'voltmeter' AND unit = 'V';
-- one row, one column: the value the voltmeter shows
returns 195 V
